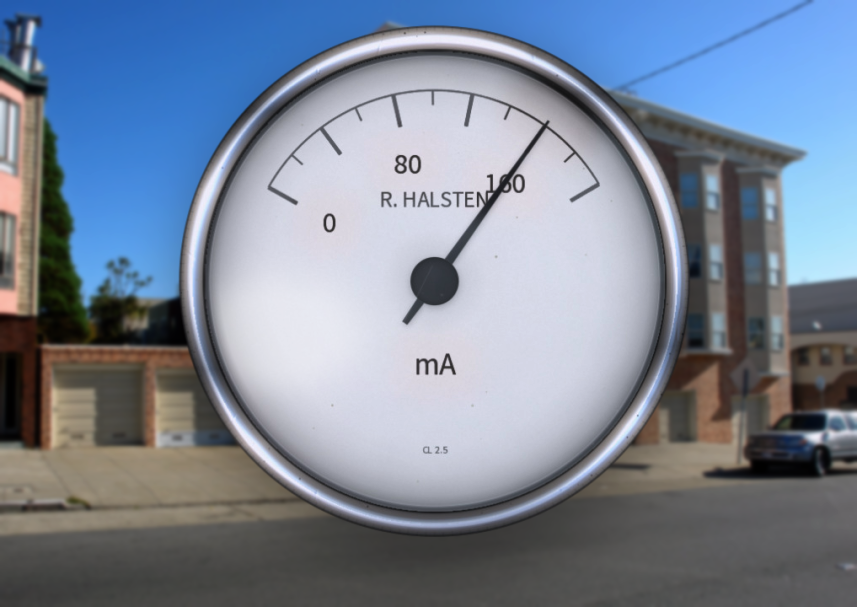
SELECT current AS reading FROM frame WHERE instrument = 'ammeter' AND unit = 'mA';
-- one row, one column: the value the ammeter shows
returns 160 mA
